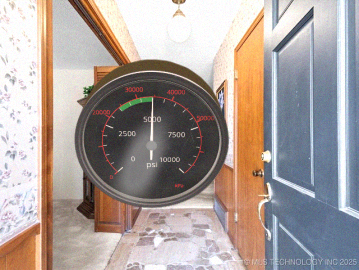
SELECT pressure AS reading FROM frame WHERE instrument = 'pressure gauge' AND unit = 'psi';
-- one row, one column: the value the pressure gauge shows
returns 5000 psi
